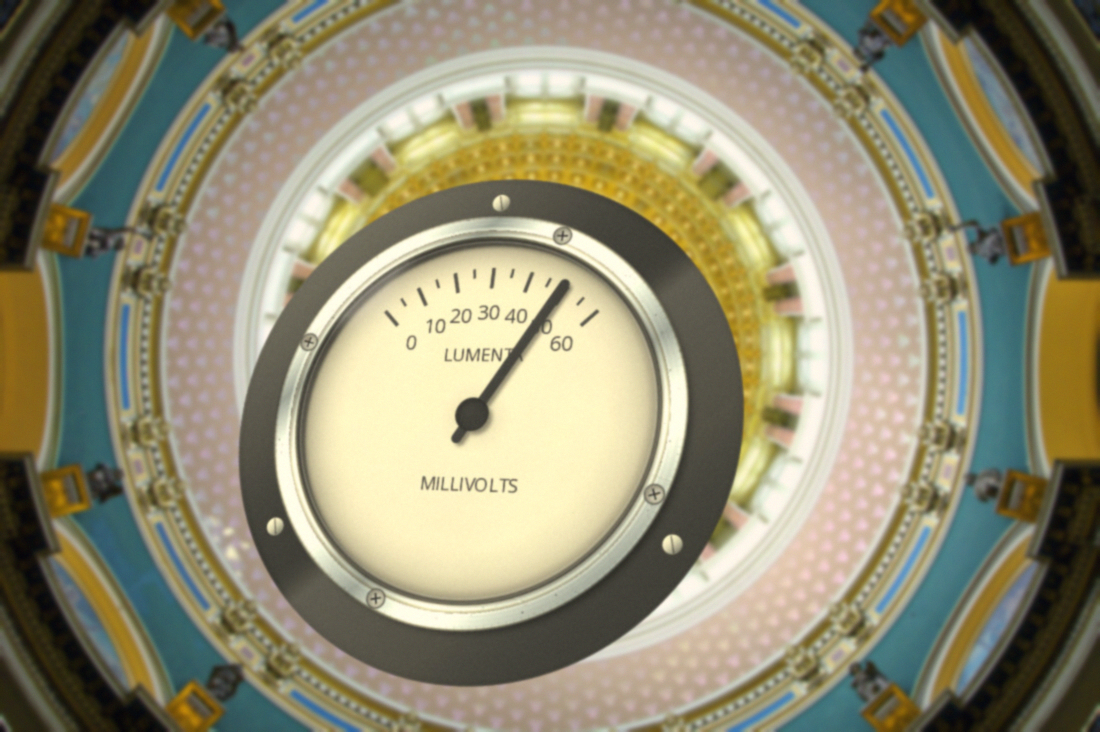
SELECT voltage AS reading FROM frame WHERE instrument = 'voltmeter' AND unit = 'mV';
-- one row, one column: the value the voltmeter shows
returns 50 mV
